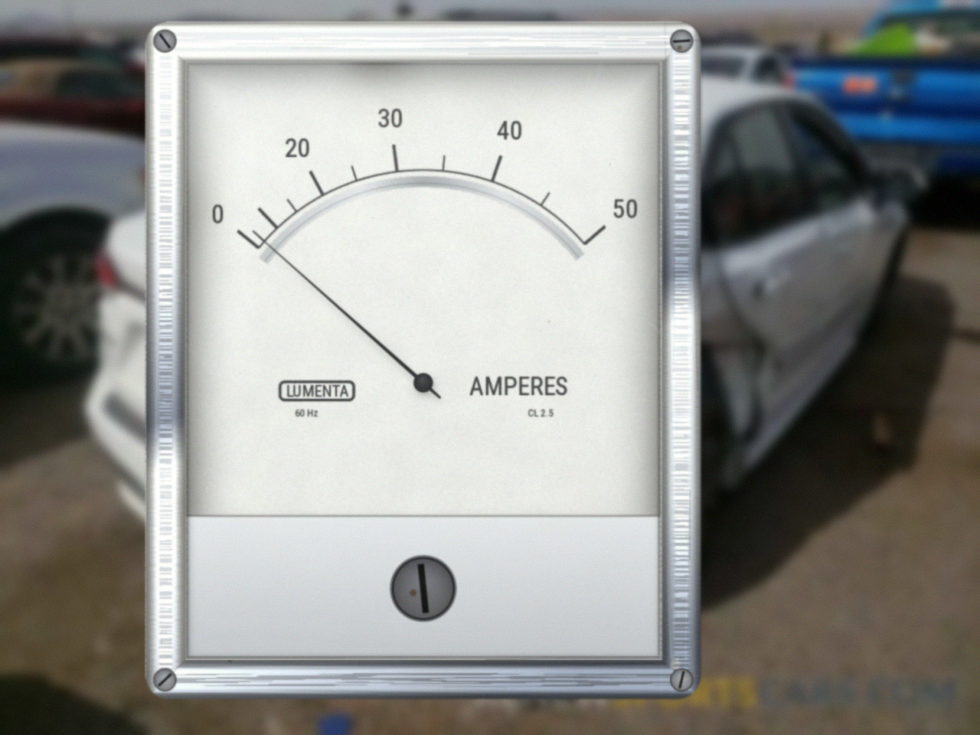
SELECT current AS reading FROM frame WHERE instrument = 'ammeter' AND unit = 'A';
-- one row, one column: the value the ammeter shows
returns 5 A
